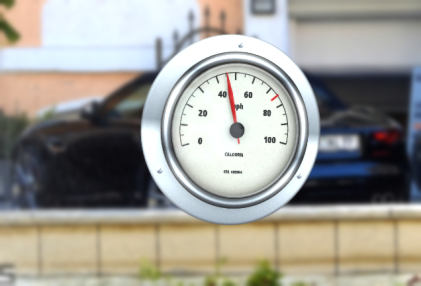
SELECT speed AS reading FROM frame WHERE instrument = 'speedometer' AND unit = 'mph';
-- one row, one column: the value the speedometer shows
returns 45 mph
